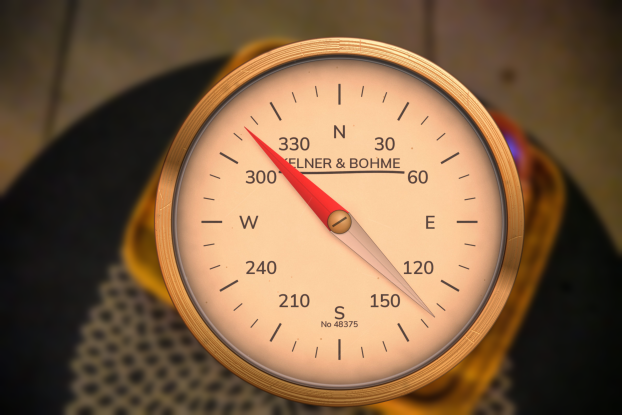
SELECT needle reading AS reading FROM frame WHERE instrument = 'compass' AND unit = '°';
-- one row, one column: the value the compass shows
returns 315 °
